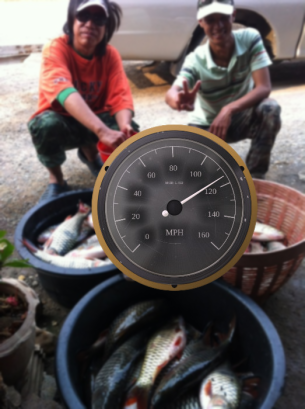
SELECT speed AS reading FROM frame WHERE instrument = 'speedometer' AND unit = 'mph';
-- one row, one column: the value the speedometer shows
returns 115 mph
